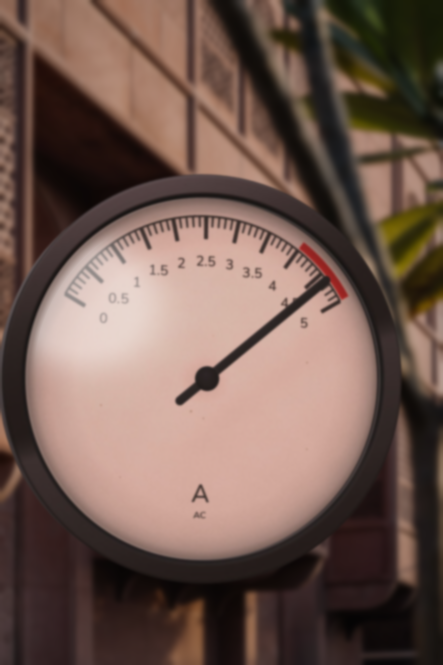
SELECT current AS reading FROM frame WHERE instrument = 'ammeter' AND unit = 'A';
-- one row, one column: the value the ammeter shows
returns 4.6 A
